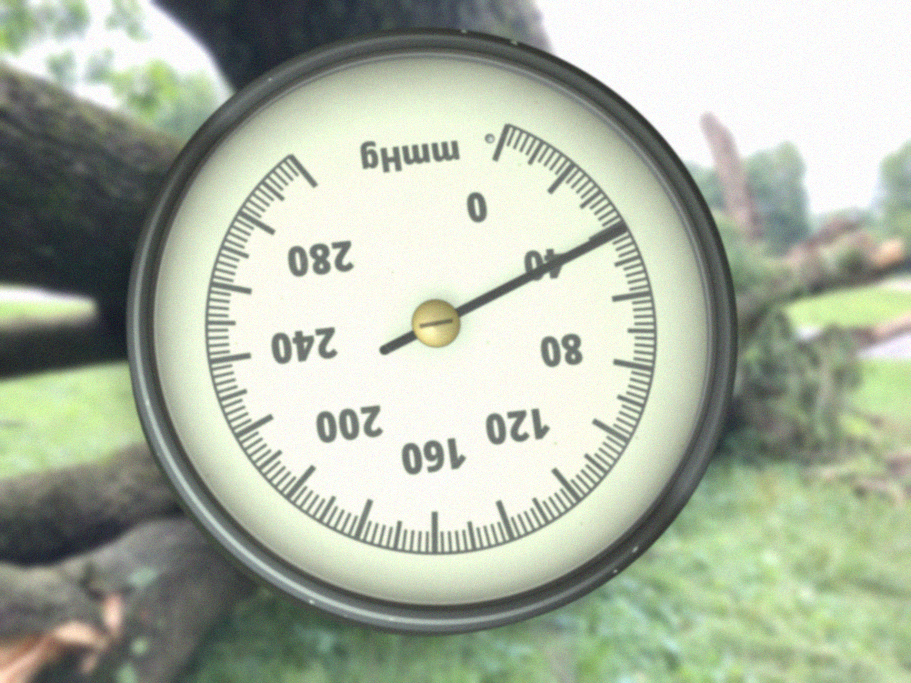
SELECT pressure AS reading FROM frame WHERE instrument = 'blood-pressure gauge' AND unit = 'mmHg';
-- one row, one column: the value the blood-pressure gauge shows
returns 42 mmHg
